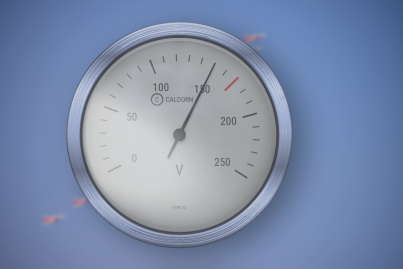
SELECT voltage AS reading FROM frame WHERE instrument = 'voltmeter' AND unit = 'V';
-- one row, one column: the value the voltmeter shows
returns 150 V
